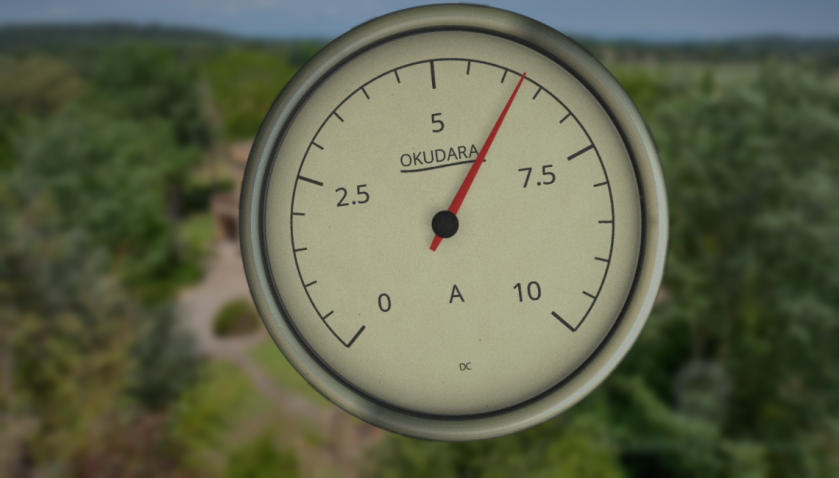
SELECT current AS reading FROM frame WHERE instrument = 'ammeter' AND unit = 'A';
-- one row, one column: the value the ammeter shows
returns 6.25 A
